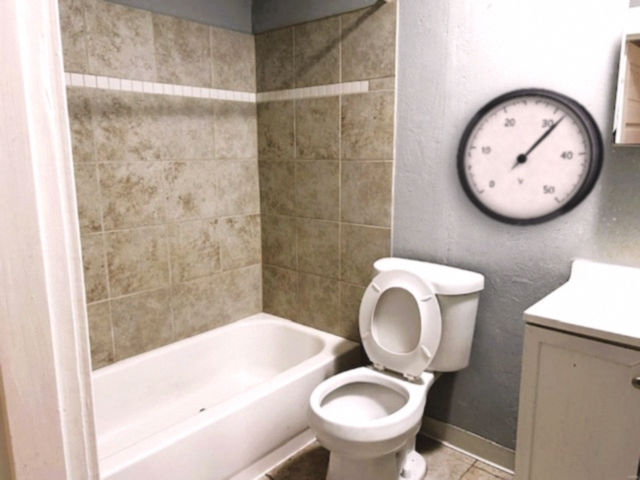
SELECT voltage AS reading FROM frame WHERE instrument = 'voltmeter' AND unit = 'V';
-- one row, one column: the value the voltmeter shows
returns 32 V
